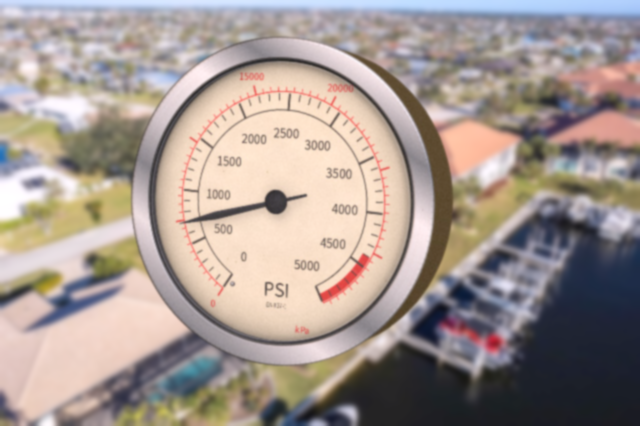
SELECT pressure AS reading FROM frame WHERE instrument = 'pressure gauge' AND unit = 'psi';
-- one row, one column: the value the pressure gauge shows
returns 700 psi
